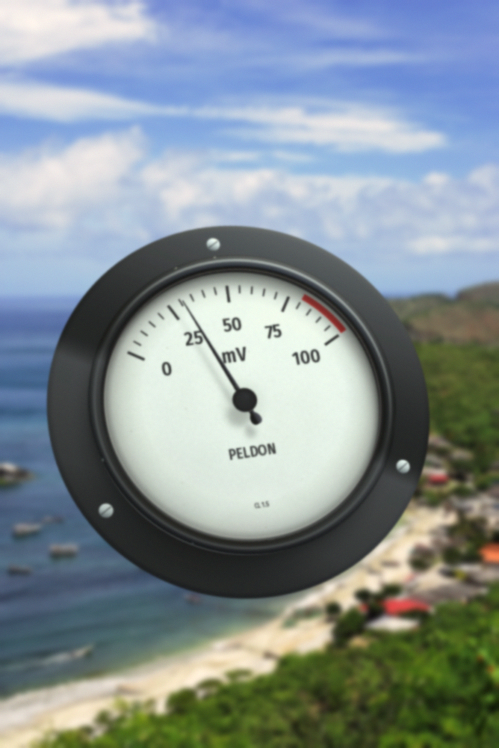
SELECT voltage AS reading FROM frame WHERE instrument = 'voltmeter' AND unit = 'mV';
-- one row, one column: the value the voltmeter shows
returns 30 mV
